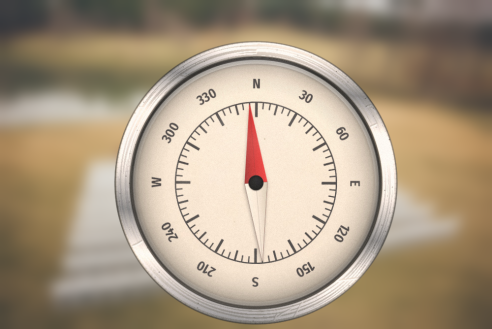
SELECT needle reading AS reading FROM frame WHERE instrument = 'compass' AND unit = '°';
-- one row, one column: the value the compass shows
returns 355 °
